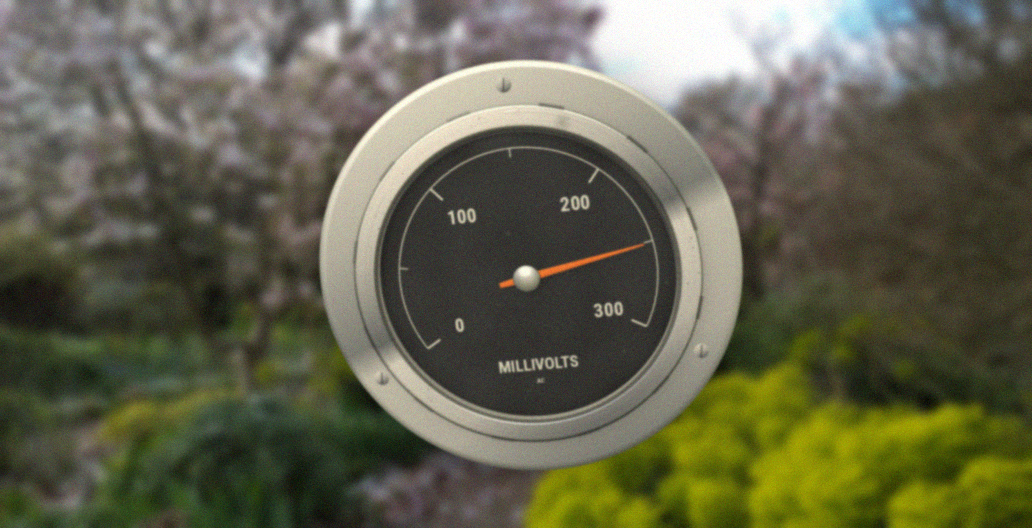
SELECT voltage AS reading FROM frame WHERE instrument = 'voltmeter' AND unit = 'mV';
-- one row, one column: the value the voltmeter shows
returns 250 mV
